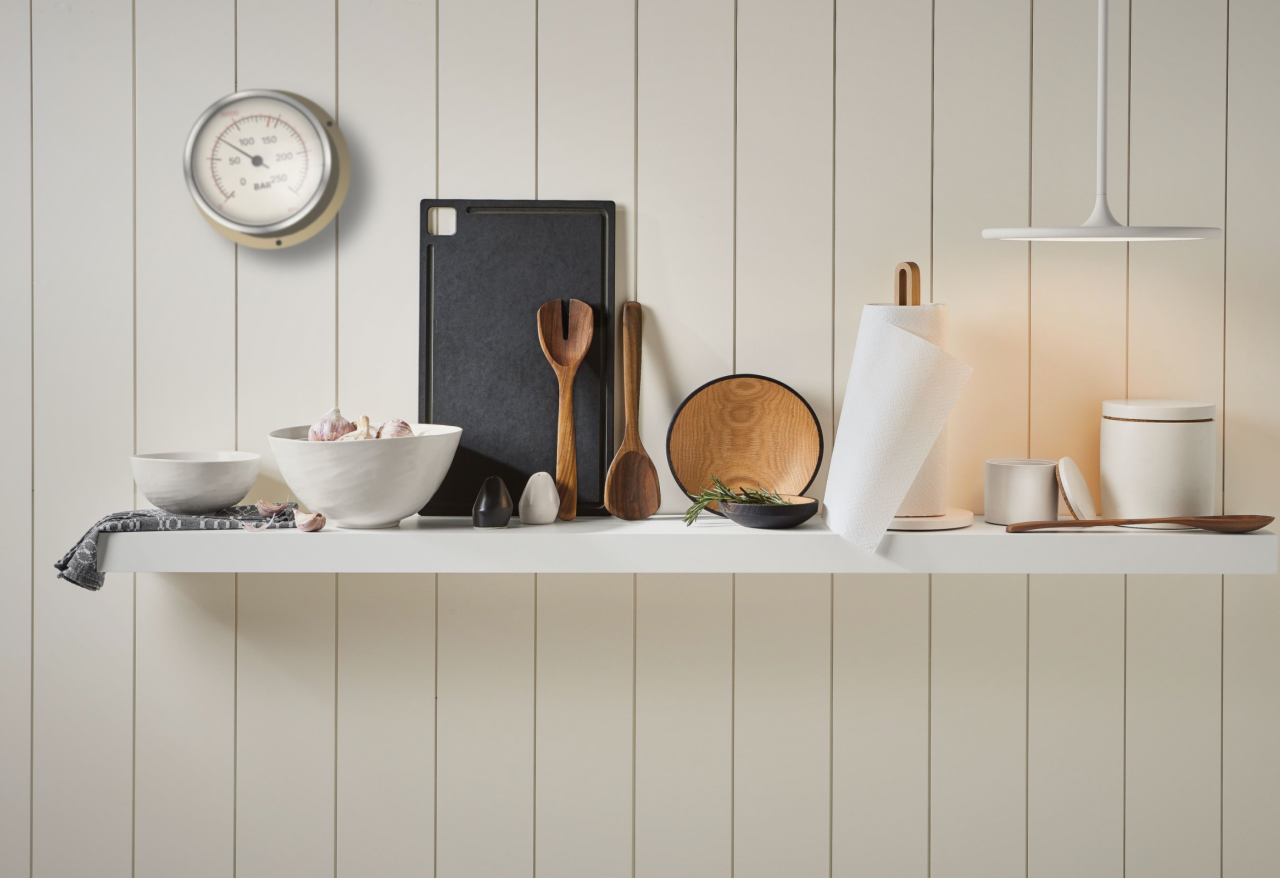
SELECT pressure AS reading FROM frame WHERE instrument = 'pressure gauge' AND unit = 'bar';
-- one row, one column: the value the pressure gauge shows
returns 75 bar
